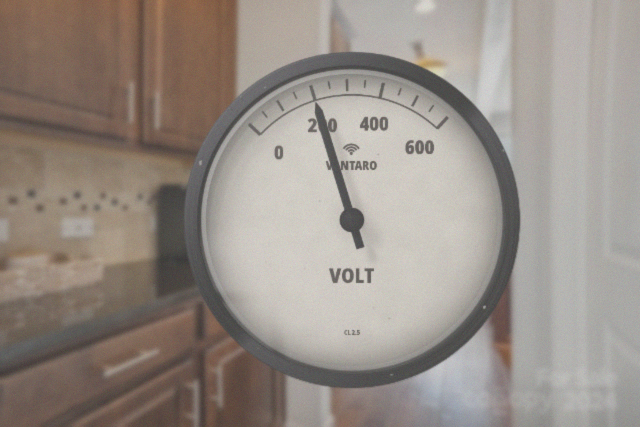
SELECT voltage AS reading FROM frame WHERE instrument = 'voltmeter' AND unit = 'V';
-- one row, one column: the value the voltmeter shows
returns 200 V
